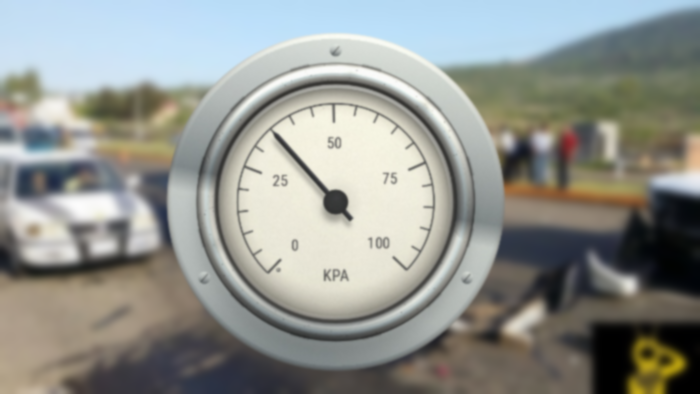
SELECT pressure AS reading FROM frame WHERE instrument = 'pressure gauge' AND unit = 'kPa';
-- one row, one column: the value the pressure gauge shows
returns 35 kPa
